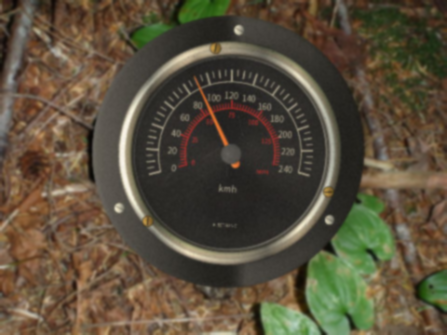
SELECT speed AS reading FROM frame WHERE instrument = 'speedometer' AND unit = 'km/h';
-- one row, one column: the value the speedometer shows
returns 90 km/h
